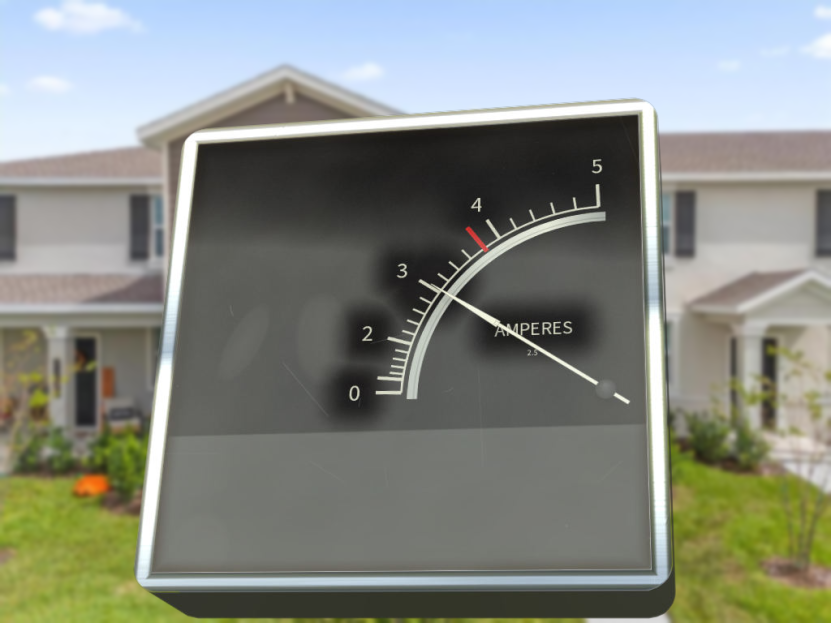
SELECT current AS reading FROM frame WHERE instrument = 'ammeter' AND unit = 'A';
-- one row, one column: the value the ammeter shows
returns 3 A
